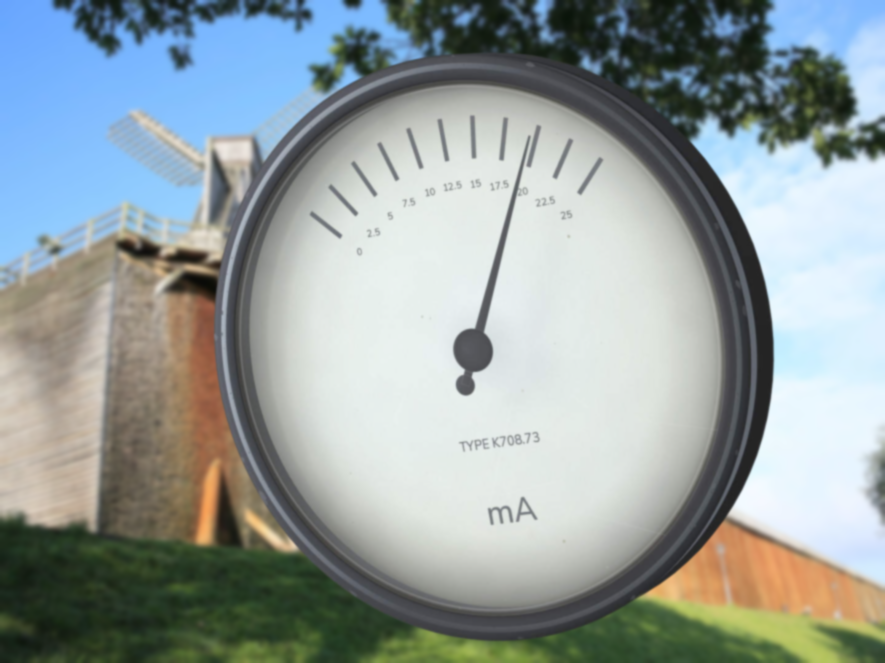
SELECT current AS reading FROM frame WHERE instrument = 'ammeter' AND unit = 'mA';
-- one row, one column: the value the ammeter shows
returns 20 mA
